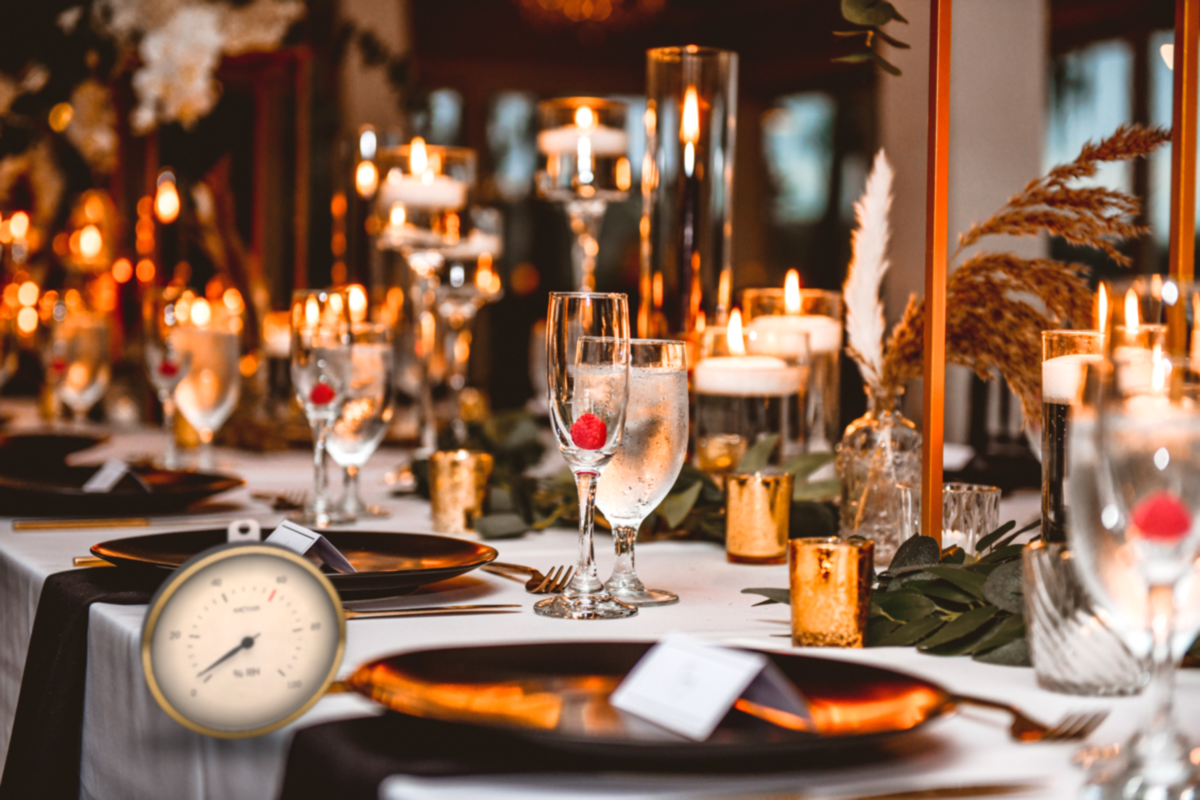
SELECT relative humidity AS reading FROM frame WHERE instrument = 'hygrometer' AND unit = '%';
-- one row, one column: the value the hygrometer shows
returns 4 %
